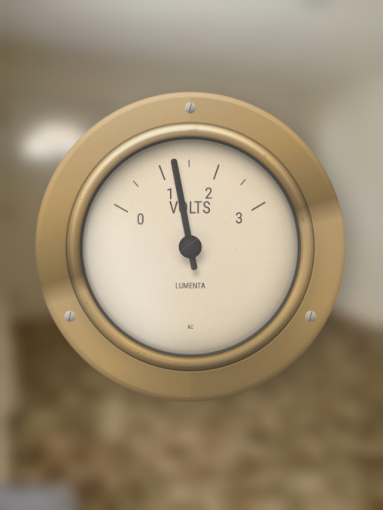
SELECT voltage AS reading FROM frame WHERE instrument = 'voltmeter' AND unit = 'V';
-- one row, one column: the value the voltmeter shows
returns 1.25 V
